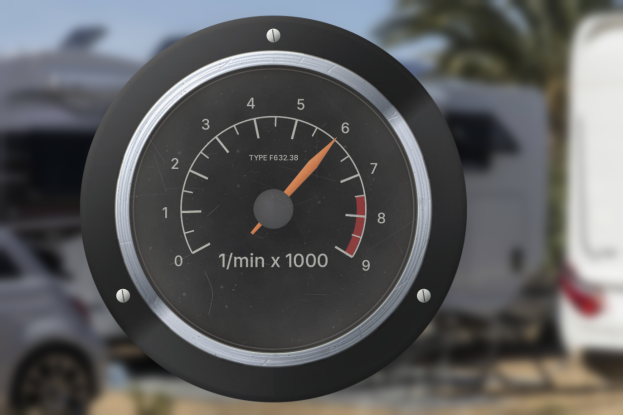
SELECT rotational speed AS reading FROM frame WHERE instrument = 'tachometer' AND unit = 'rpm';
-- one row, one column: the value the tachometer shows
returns 6000 rpm
